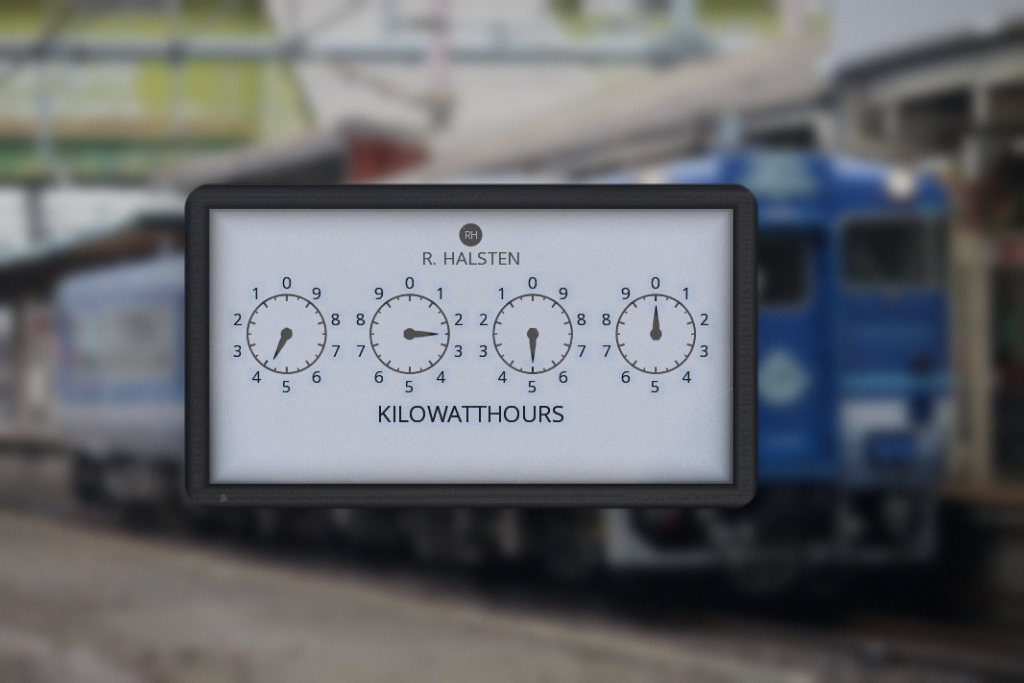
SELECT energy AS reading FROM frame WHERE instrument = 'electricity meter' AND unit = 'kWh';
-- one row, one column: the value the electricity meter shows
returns 4250 kWh
